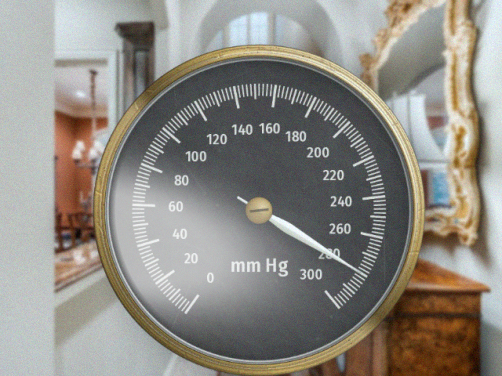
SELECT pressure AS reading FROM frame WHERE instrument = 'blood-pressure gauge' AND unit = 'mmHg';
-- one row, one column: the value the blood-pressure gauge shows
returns 280 mmHg
